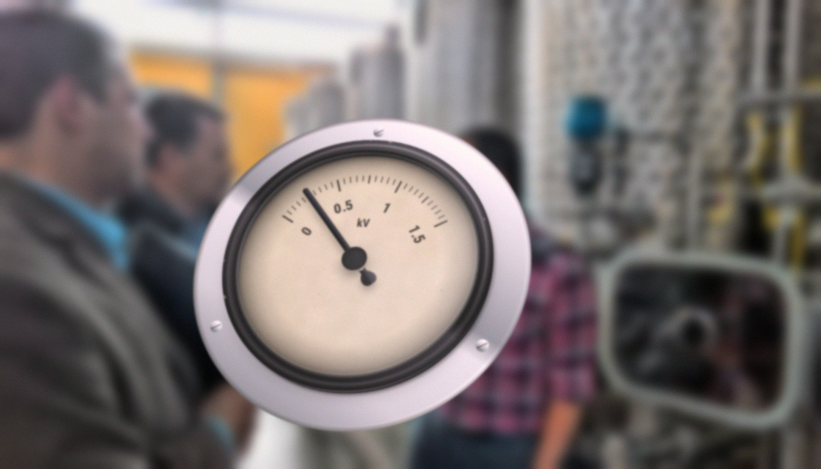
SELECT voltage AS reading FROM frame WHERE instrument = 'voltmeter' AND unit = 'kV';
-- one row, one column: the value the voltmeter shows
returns 0.25 kV
